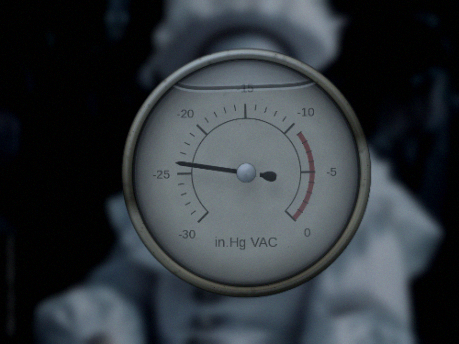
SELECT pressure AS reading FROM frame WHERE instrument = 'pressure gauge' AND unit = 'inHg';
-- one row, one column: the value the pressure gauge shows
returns -24 inHg
